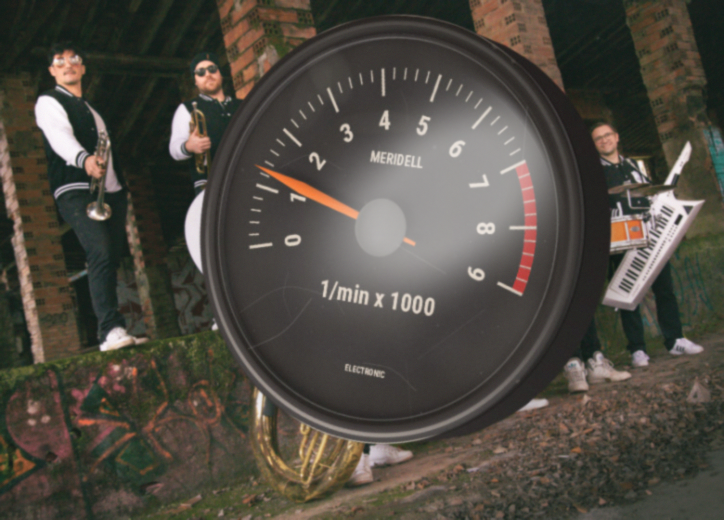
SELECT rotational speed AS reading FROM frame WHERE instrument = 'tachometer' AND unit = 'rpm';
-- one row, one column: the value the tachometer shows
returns 1300 rpm
